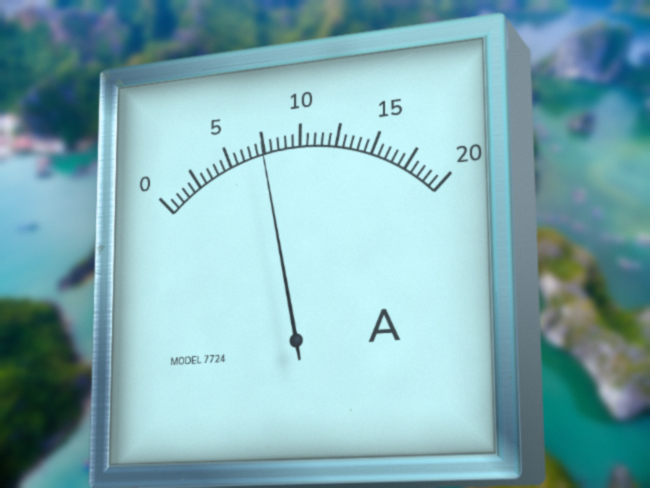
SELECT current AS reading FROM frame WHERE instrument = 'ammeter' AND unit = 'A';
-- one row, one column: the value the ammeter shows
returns 7.5 A
